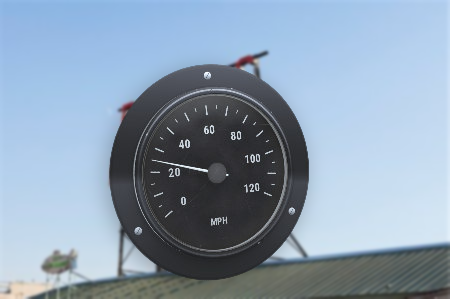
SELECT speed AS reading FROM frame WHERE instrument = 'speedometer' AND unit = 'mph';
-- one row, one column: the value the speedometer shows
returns 25 mph
